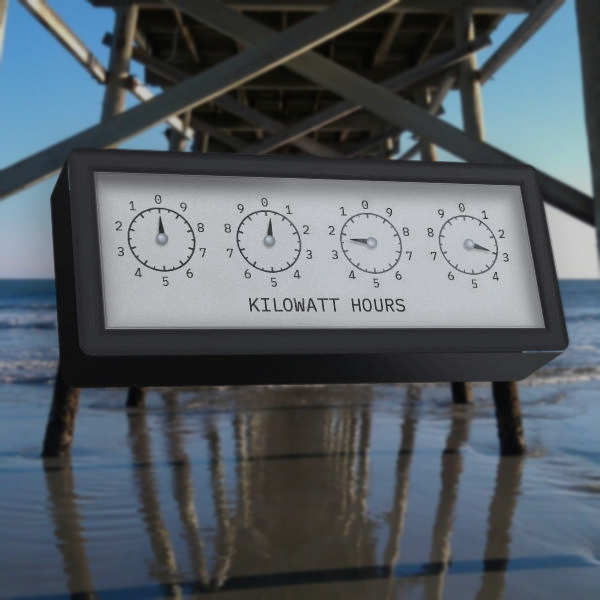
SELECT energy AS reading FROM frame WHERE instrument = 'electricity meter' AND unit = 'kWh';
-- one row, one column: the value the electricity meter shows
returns 23 kWh
